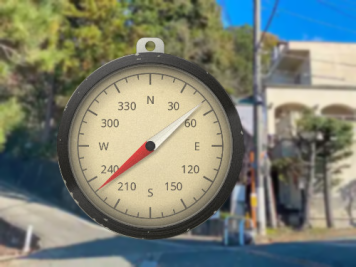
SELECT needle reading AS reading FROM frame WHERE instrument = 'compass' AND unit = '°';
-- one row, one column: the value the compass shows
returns 230 °
